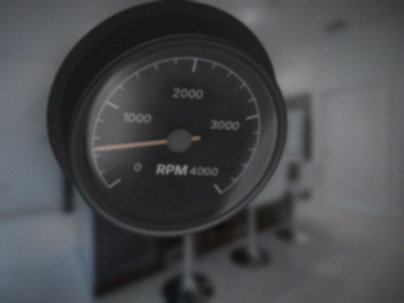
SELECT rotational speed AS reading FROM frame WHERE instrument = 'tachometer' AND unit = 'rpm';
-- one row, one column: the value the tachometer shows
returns 500 rpm
